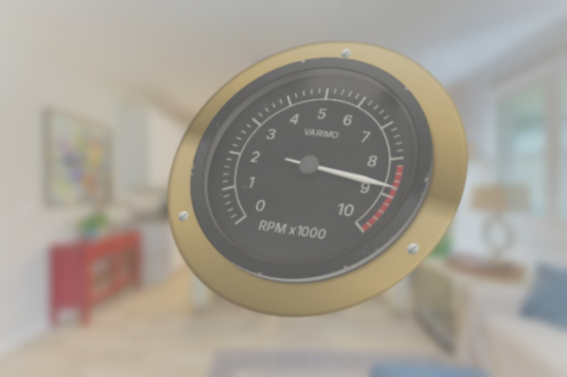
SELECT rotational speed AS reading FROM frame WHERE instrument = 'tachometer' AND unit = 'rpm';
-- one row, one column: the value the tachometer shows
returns 8800 rpm
